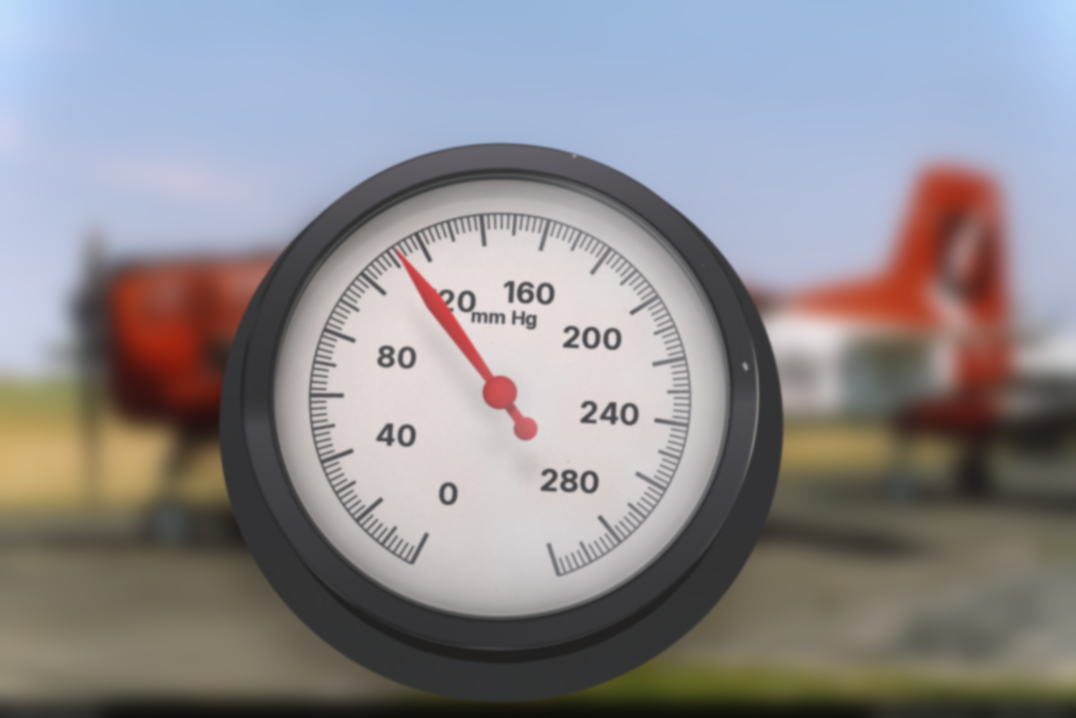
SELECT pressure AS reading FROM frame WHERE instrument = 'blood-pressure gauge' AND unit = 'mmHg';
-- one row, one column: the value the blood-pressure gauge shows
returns 112 mmHg
